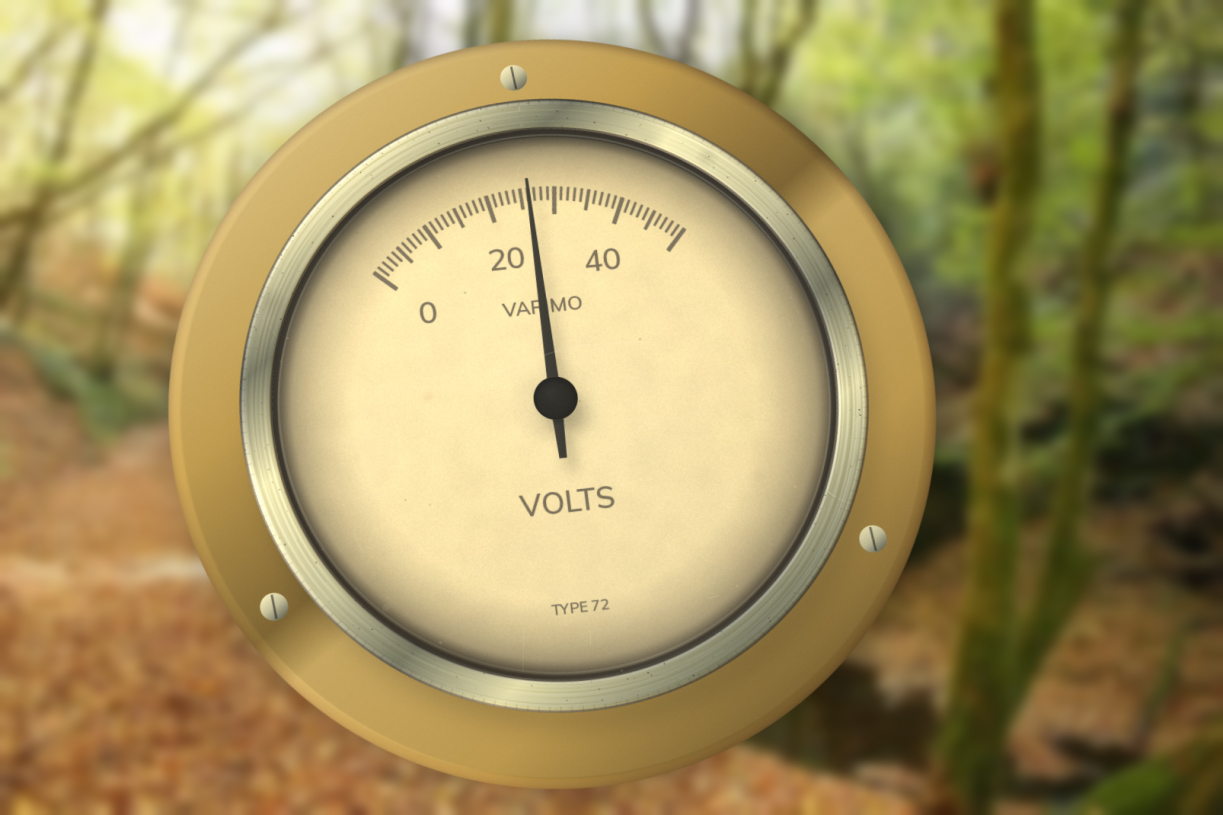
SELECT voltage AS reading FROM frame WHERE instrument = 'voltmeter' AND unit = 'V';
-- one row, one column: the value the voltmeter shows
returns 26 V
